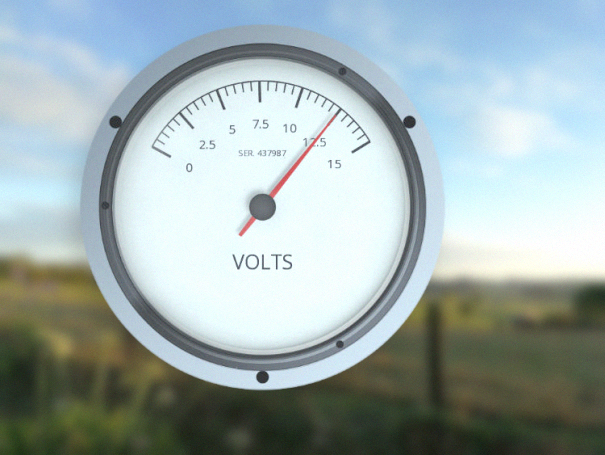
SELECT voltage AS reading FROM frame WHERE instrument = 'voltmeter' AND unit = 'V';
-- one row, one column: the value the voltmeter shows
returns 12.5 V
